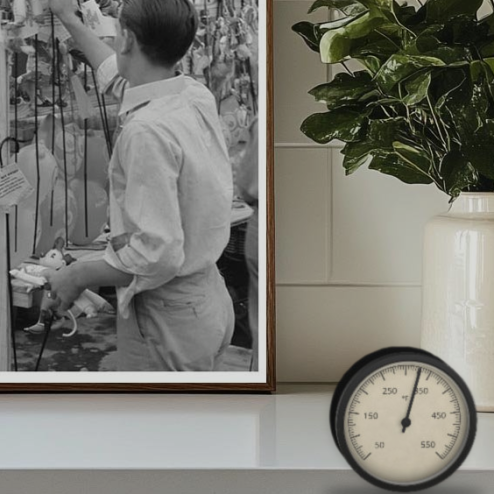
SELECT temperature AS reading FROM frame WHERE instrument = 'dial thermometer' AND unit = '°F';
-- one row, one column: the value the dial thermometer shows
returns 325 °F
